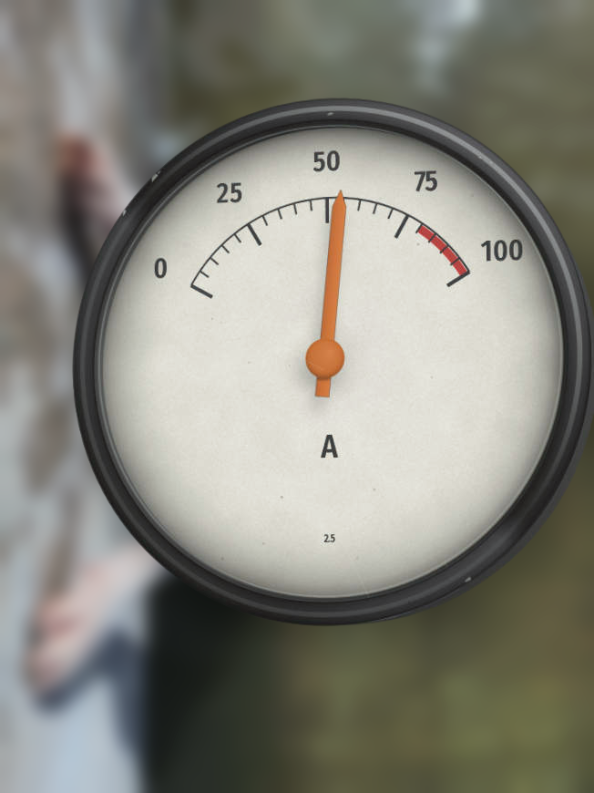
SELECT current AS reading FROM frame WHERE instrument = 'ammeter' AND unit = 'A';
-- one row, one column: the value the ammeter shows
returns 55 A
